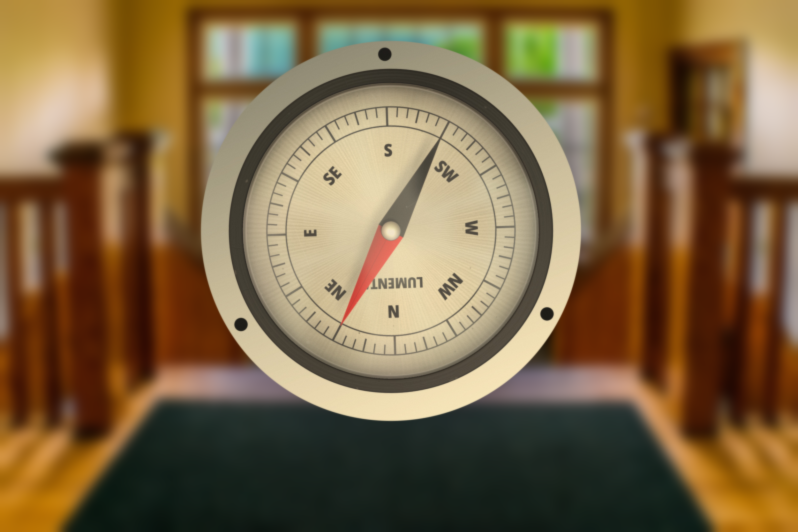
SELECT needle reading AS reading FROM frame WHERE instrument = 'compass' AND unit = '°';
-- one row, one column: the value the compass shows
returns 30 °
